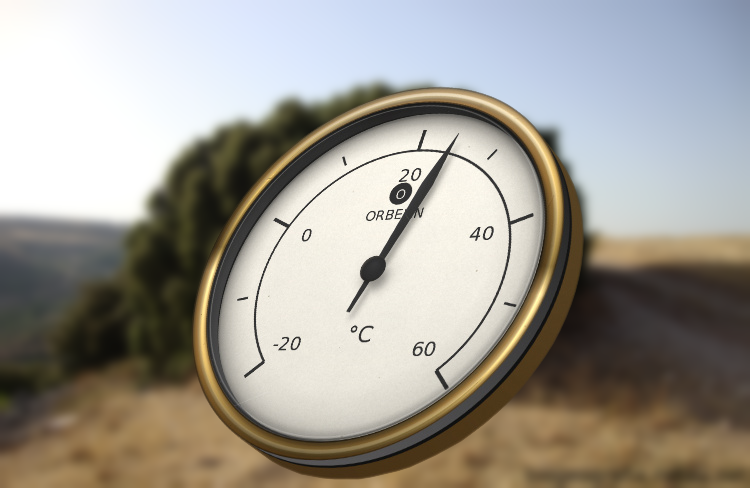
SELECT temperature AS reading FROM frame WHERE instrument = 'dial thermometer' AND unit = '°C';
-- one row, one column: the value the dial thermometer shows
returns 25 °C
